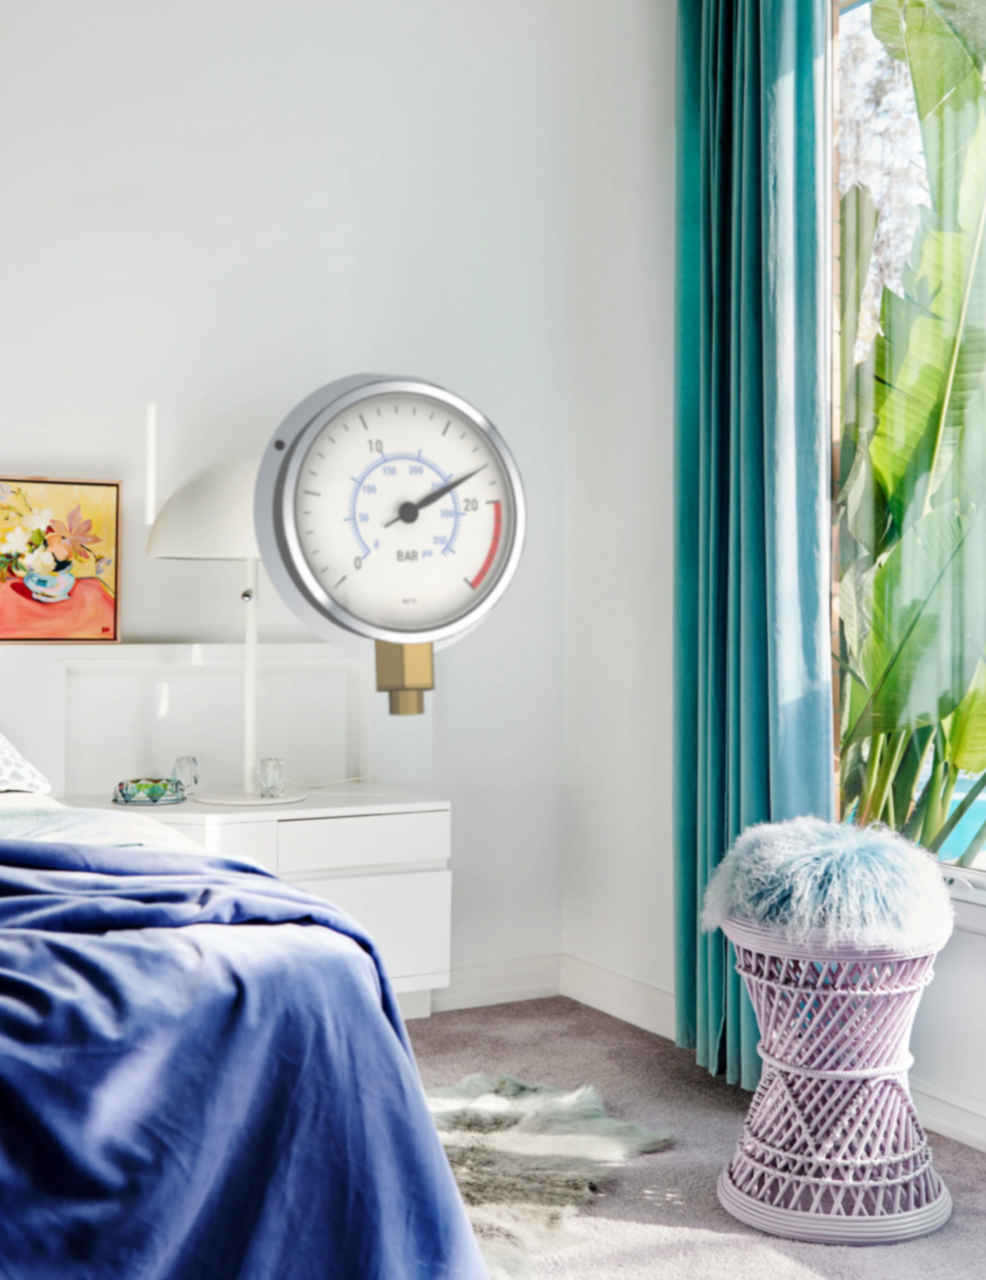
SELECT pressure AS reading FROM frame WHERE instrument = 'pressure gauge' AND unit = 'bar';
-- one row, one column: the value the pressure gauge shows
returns 18 bar
